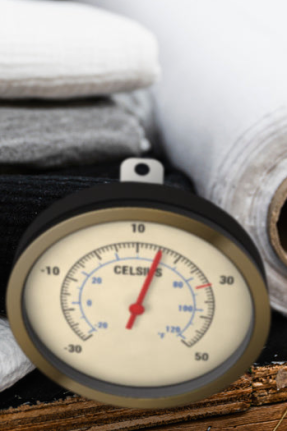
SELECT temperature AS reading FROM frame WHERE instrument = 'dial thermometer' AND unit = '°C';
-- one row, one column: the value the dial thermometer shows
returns 15 °C
